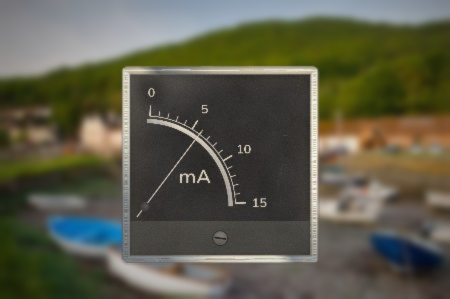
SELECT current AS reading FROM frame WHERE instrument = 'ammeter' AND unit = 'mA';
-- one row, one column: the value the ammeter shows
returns 6 mA
